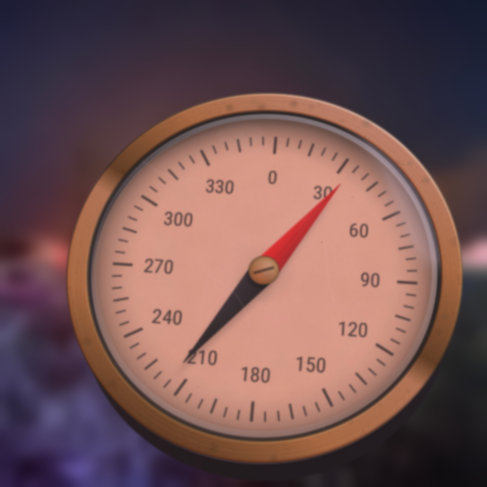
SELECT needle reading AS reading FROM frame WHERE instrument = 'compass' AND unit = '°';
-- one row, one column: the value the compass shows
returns 35 °
